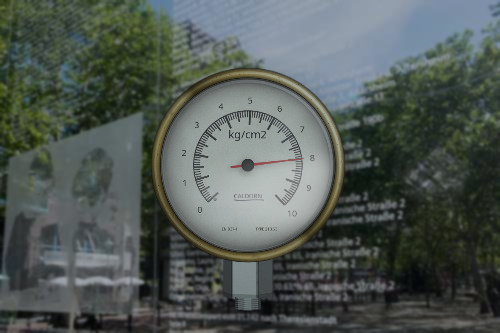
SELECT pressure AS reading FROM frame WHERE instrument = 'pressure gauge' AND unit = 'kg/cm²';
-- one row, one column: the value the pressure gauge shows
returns 8 kg/cm²
